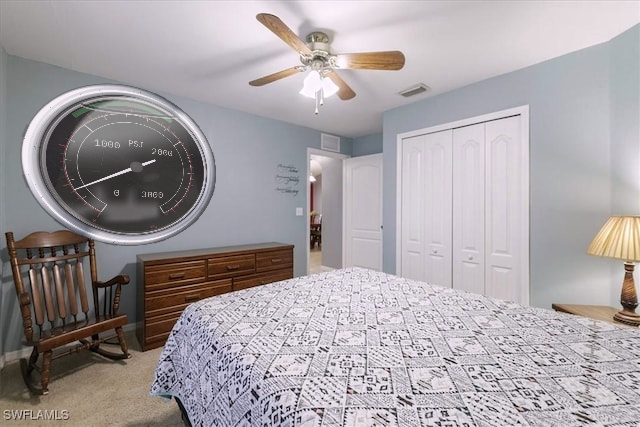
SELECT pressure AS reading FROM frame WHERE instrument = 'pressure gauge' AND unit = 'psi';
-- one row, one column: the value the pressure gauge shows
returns 300 psi
